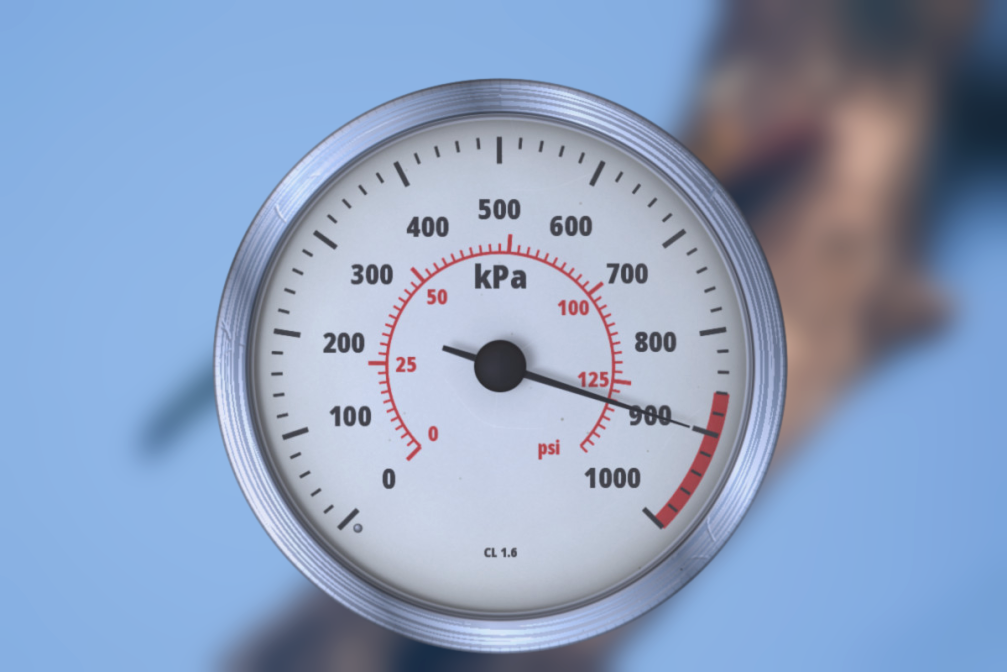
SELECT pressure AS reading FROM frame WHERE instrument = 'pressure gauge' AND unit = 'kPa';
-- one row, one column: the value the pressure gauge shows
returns 900 kPa
